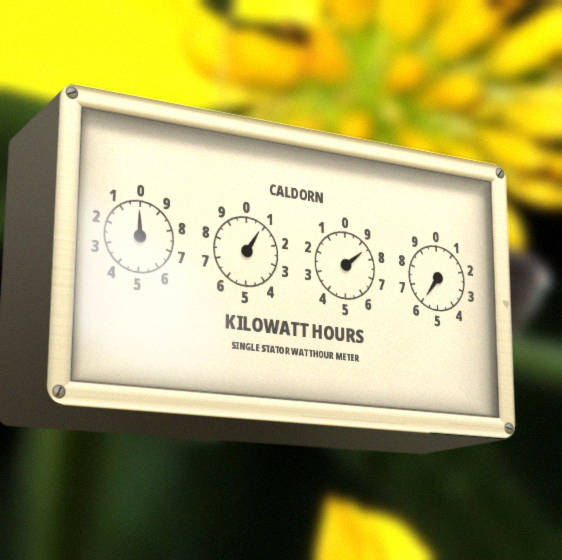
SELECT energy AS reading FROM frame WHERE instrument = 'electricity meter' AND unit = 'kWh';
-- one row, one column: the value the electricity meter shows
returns 86 kWh
